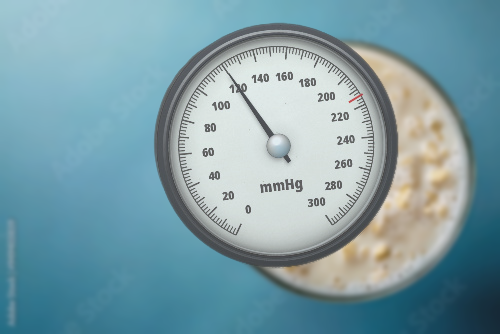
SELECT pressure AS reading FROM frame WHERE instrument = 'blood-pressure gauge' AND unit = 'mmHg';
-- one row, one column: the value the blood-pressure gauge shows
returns 120 mmHg
